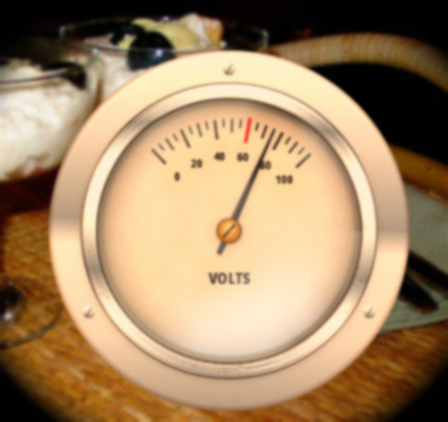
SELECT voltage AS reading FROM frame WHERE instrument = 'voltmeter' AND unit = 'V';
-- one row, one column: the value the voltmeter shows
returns 75 V
